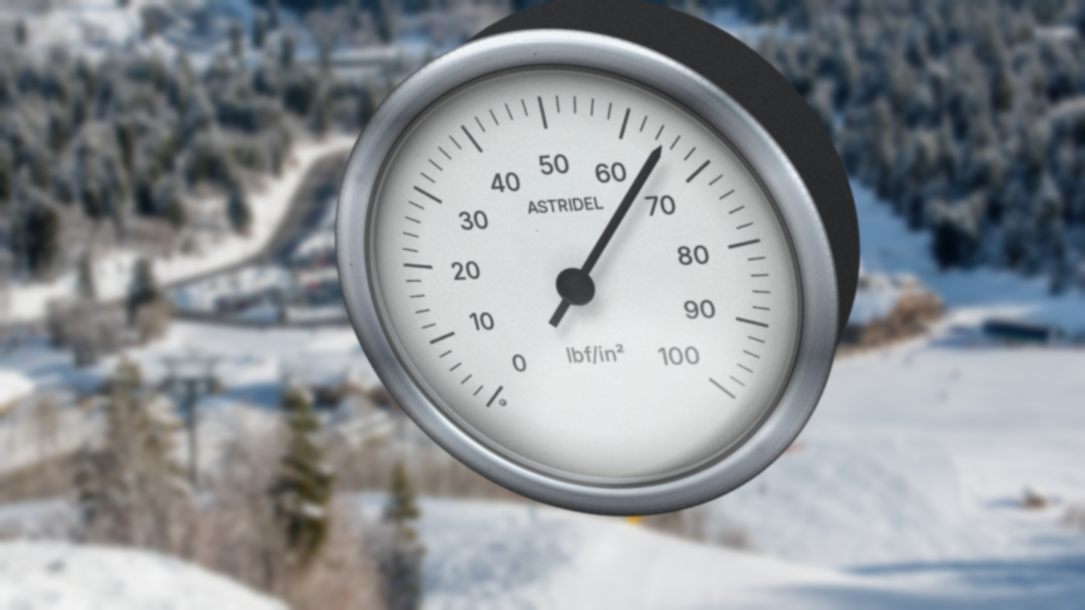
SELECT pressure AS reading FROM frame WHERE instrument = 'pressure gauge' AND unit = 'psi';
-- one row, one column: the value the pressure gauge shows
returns 65 psi
